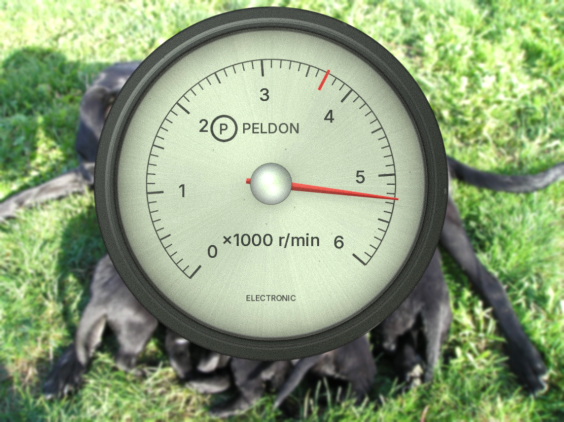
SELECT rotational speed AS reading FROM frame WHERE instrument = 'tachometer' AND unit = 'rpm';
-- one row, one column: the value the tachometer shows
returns 5250 rpm
